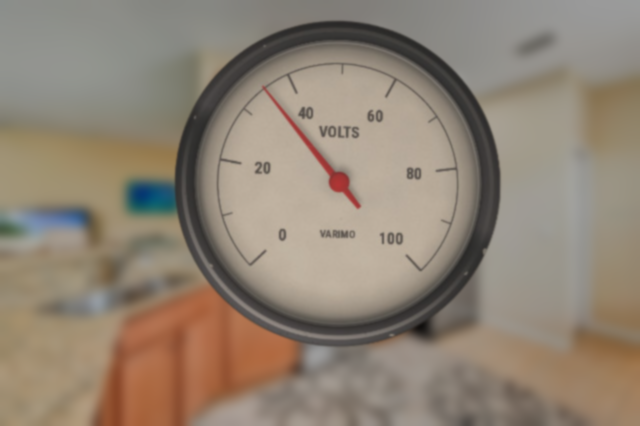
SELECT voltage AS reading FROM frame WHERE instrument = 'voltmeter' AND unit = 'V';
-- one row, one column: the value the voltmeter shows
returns 35 V
